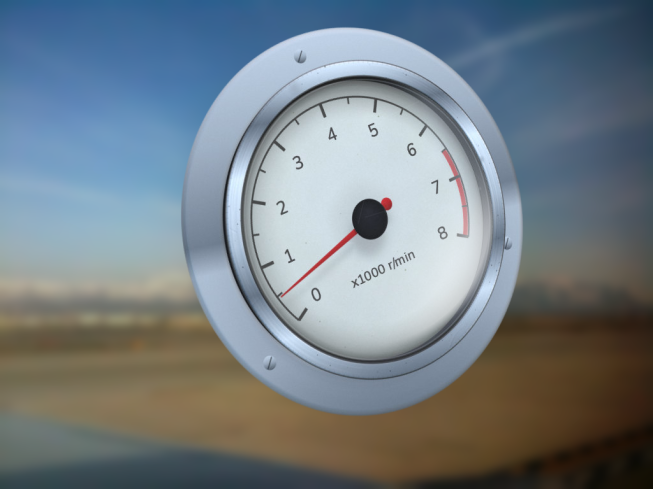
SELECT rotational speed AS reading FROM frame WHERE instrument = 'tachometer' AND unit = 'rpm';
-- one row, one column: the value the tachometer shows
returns 500 rpm
